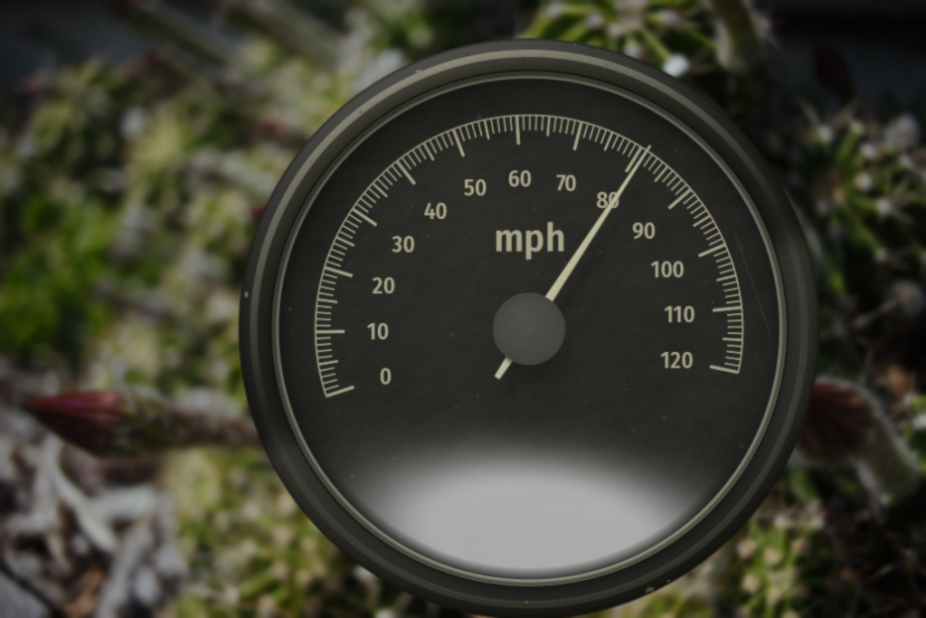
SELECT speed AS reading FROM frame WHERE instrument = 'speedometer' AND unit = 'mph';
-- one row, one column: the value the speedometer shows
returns 81 mph
